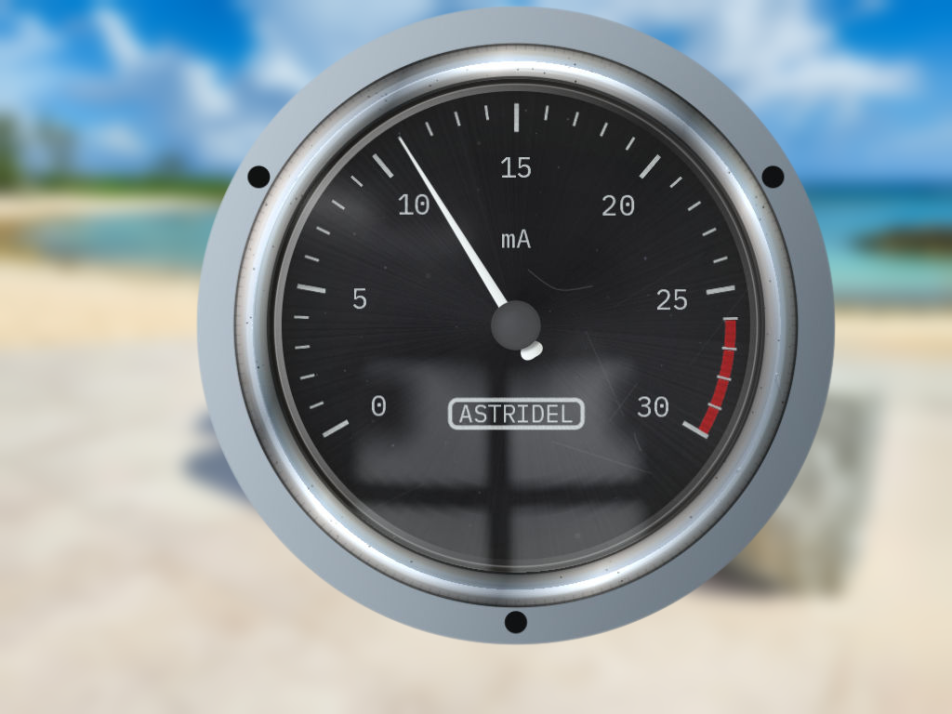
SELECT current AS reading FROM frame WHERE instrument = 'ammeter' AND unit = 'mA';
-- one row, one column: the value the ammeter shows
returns 11 mA
